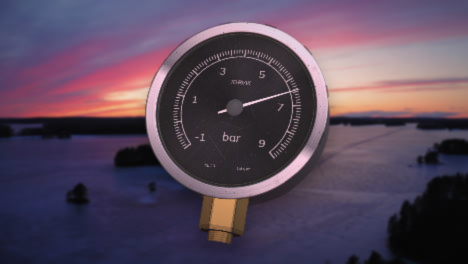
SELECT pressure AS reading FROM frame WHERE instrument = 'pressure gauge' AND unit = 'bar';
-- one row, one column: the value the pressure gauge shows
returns 6.5 bar
